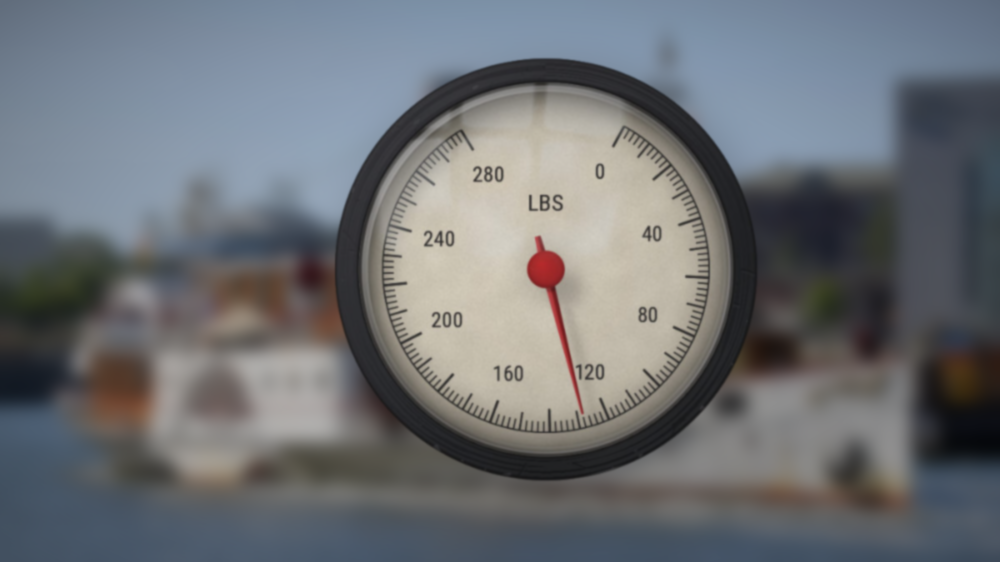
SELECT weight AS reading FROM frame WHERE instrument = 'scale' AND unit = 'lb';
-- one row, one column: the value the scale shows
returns 128 lb
